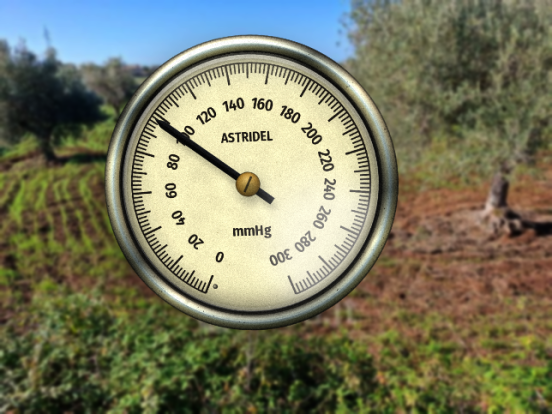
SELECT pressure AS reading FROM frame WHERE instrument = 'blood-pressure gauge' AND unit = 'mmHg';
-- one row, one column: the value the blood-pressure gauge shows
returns 98 mmHg
